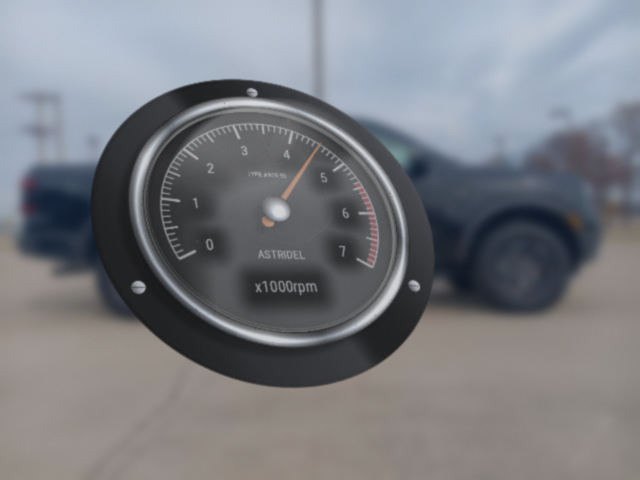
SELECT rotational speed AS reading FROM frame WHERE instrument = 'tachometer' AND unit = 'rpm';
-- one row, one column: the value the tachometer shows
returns 4500 rpm
